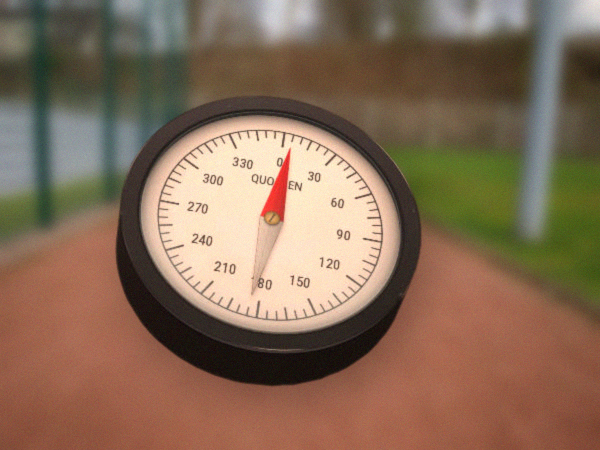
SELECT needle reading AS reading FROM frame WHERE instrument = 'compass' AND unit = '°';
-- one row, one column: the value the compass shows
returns 5 °
